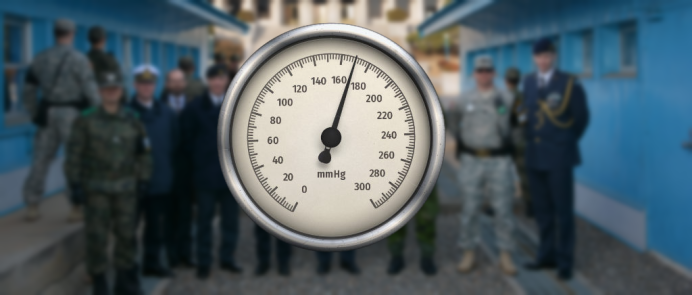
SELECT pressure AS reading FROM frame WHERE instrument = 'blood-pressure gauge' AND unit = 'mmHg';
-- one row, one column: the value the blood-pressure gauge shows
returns 170 mmHg
